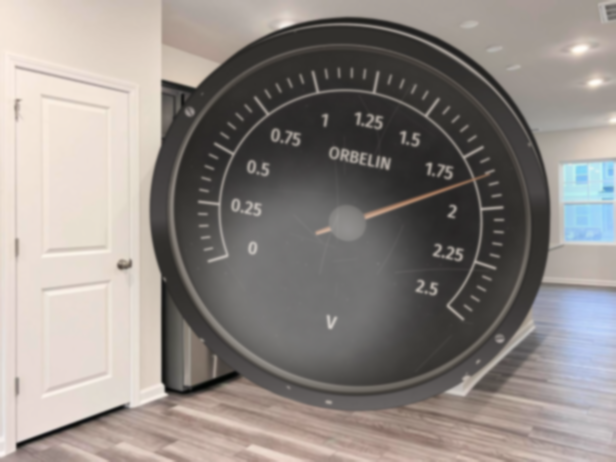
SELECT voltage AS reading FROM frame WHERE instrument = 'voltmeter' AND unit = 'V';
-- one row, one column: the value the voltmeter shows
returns 1.85 V
